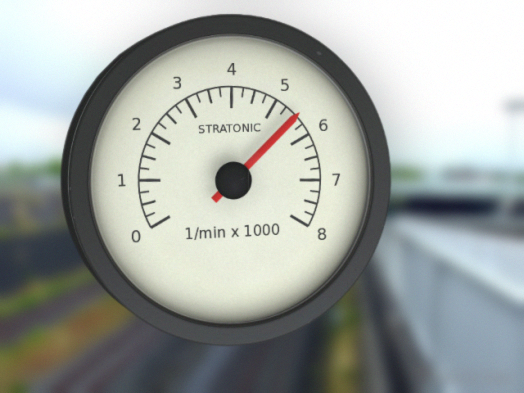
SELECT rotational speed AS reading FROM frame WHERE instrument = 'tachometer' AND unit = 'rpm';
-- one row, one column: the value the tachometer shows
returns 5500 rpm
